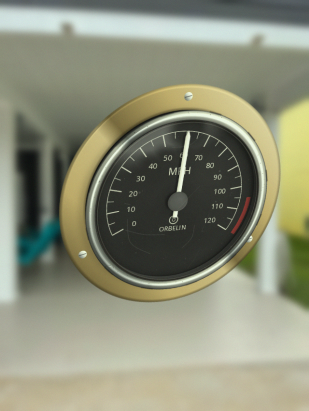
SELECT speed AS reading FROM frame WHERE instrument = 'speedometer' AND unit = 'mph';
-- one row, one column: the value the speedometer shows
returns 60 mph
